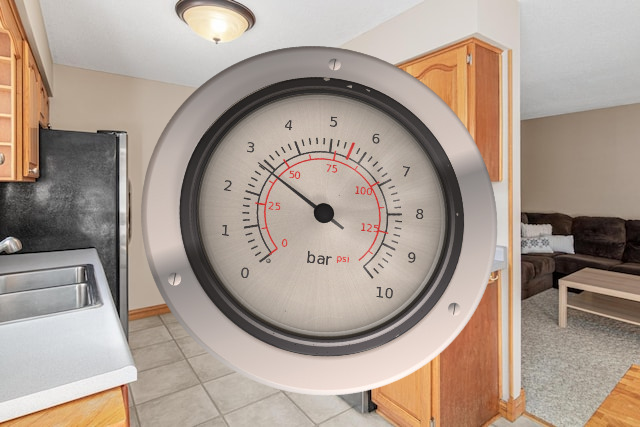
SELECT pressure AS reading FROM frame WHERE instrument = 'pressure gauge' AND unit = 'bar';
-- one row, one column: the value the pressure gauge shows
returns 2.8 bar
